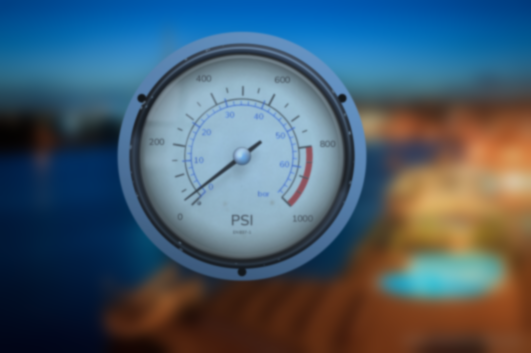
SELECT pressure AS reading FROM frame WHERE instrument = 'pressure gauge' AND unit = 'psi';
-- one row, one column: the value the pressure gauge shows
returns 25 psi
